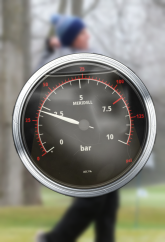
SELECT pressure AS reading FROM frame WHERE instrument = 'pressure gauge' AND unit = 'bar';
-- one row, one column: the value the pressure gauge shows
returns 2.25 bar
